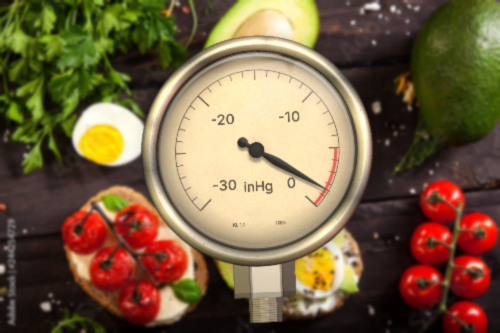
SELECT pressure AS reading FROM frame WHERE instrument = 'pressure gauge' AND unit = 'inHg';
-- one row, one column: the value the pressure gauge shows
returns -1.5 inHg
